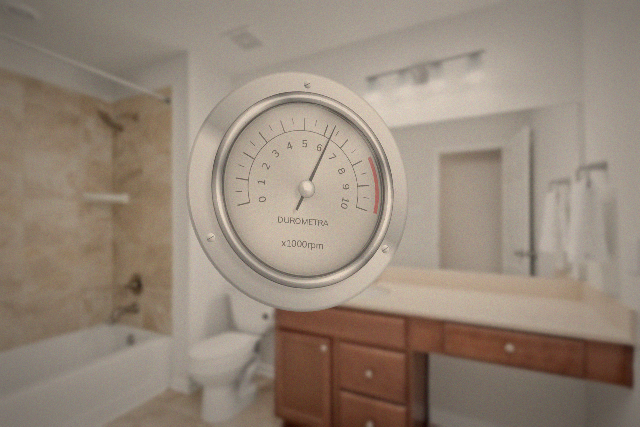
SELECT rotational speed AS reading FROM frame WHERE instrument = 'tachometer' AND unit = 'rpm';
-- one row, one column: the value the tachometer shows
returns 6250 rpm
